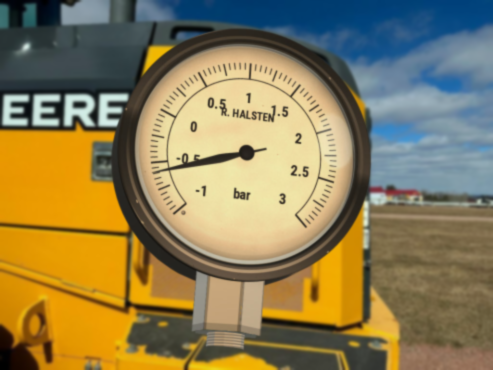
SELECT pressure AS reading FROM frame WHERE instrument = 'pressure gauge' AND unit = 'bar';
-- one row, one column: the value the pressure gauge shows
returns -0.6 bar
